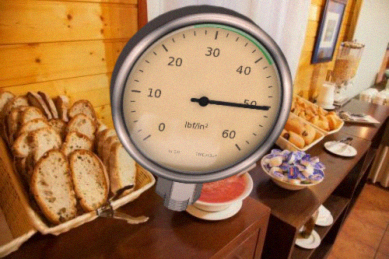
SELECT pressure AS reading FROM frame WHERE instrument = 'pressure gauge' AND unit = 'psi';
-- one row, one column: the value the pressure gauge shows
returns 50 psi
